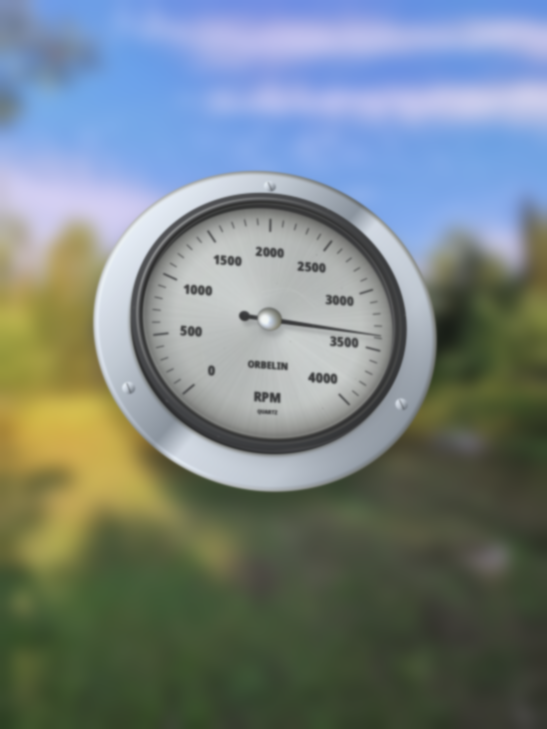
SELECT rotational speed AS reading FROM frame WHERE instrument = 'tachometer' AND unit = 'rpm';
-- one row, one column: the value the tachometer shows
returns 3400 rpm
